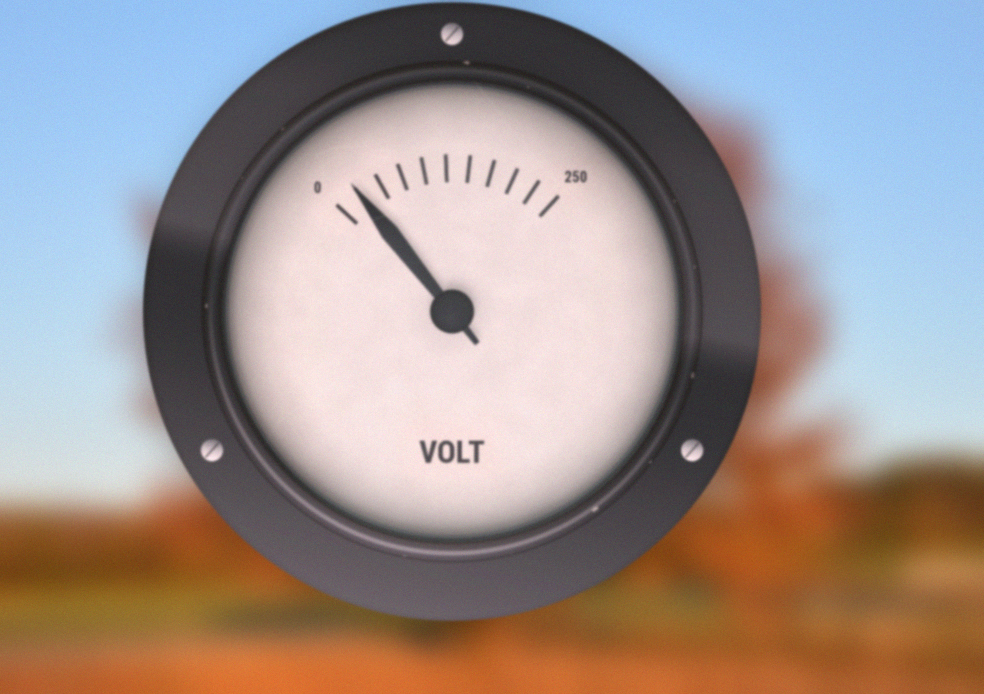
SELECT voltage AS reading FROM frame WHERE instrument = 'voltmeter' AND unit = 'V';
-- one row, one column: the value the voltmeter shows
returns 25 V
